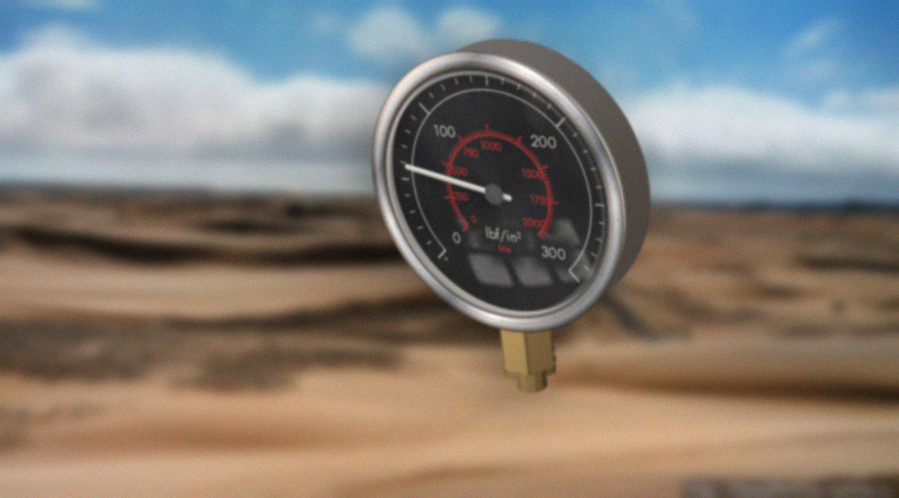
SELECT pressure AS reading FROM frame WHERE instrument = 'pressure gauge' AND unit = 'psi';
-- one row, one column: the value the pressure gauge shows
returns 60 psi
